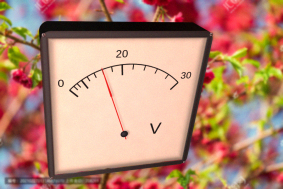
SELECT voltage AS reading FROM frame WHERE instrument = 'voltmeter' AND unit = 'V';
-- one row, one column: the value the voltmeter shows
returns 16 V
